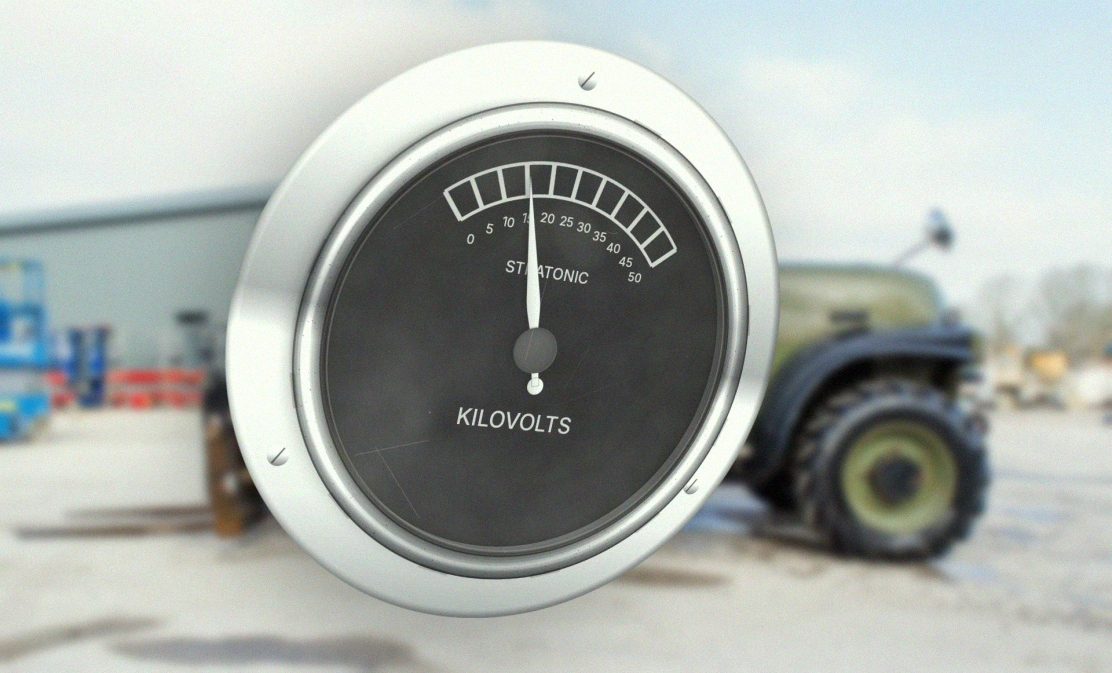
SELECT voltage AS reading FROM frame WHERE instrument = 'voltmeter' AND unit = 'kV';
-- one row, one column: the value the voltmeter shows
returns 15 kV
